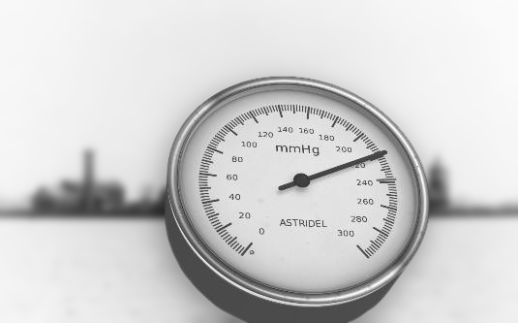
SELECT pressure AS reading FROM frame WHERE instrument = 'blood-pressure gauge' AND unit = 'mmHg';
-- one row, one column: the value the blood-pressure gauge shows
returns 220 mmHg
